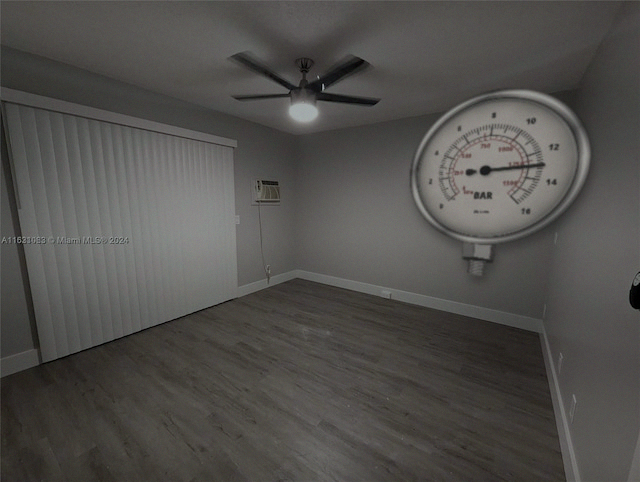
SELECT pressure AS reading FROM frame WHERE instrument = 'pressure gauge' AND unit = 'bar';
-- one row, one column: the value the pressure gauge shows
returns 13 bar
